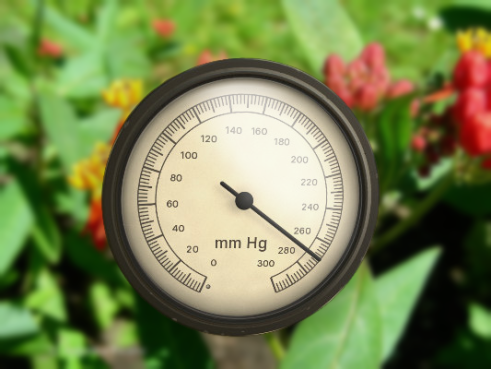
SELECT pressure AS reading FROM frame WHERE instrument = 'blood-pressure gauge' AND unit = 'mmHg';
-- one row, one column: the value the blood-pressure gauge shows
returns 270 mmHg
